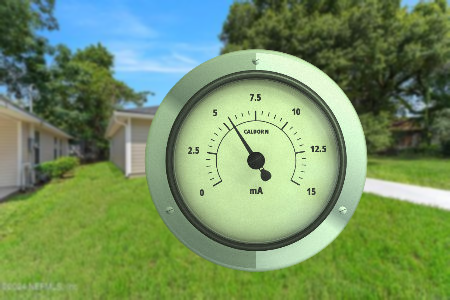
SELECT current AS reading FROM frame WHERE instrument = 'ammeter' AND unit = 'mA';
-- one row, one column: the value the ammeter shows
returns 5.5 mA
